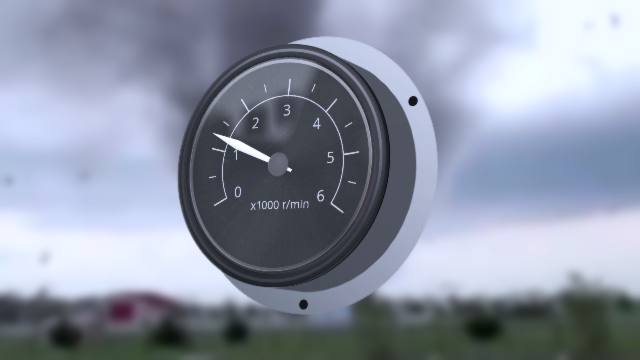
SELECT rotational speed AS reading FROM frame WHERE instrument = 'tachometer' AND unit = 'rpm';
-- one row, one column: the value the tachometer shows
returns 1250 rpm
